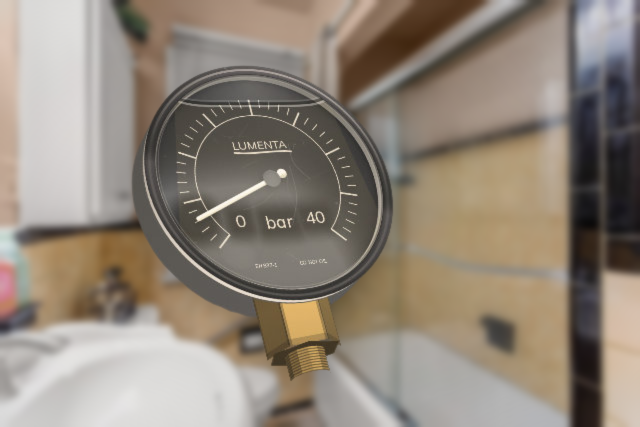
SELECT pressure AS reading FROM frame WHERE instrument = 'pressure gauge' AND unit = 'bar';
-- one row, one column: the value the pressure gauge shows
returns 3 bar
